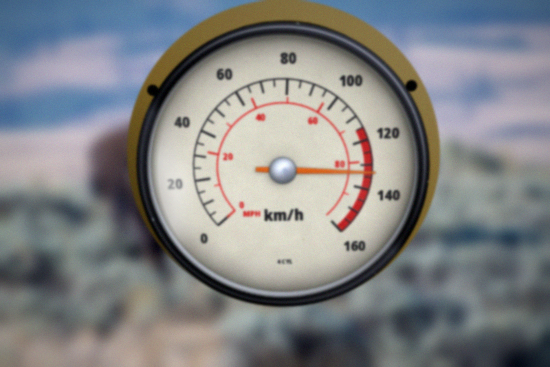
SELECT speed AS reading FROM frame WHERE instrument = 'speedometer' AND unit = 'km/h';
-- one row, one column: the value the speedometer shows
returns 132.5 km/h
